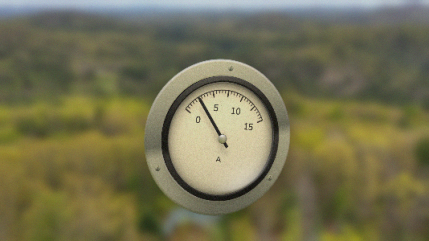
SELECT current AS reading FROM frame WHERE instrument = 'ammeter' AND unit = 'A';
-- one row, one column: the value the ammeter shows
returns 2.5 A
